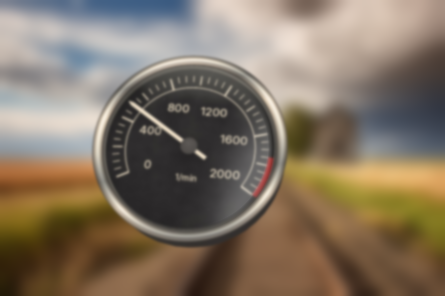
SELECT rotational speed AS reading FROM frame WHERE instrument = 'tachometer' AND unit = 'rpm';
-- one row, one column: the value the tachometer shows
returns 500 rpm
